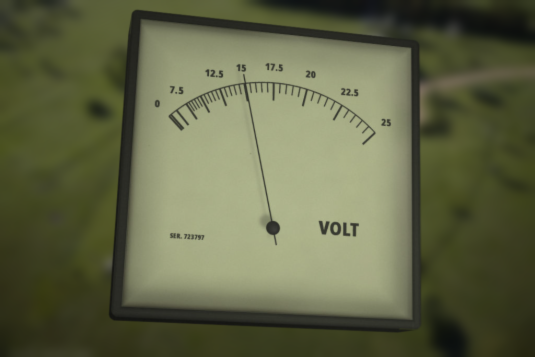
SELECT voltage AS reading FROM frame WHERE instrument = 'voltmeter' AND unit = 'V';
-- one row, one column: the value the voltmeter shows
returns 15 V
